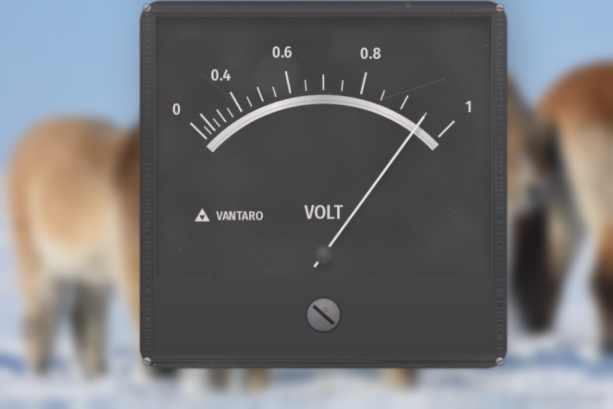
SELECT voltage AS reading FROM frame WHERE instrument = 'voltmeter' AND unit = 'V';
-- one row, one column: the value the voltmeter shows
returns 0.95 V
